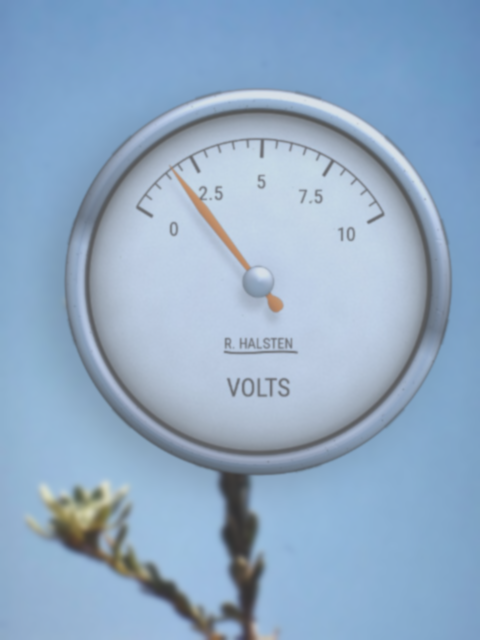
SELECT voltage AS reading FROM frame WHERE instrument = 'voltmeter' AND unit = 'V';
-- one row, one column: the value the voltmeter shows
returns 1.75 V
